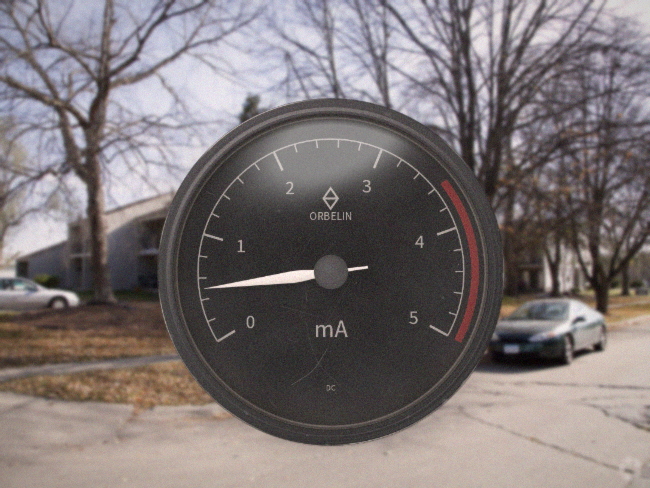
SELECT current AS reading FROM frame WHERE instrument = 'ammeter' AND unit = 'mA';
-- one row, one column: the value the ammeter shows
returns 0.5 mA
